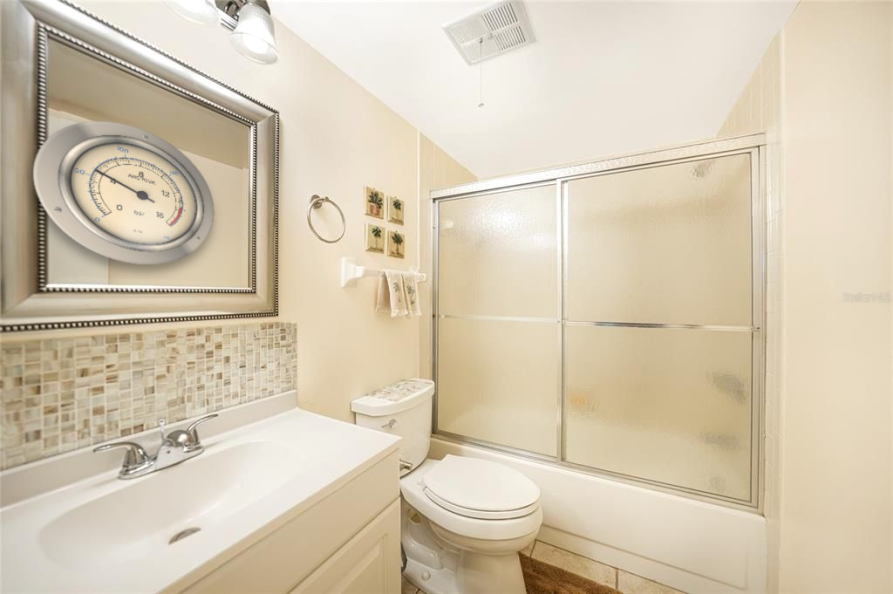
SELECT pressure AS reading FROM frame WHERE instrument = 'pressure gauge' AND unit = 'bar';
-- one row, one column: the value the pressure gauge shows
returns 4 bar
